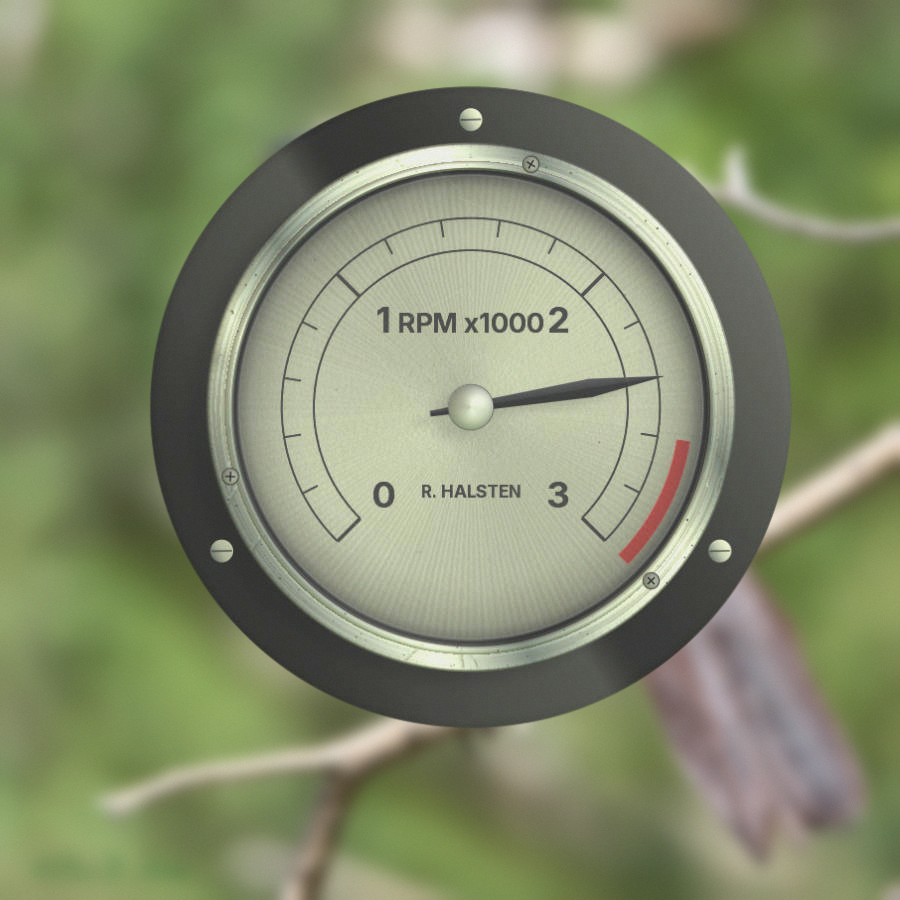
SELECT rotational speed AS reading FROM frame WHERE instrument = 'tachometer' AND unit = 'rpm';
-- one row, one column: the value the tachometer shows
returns 2400 rpm
